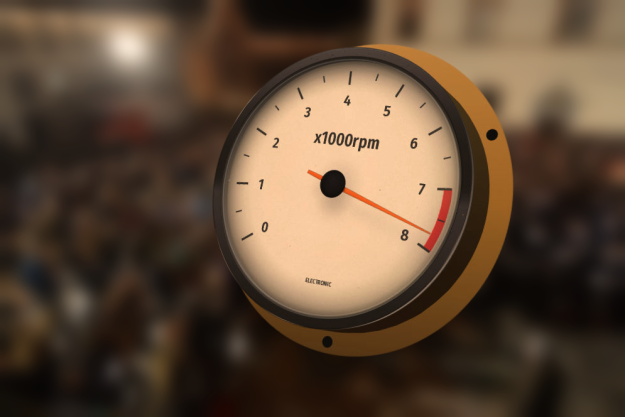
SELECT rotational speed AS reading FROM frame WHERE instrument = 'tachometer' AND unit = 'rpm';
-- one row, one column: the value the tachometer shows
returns 7750 rpm
